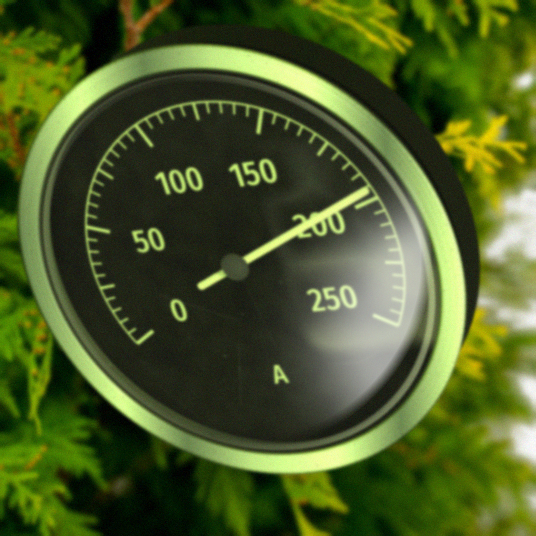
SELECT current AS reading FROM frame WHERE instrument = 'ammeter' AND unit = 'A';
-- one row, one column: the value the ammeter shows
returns 195 A
